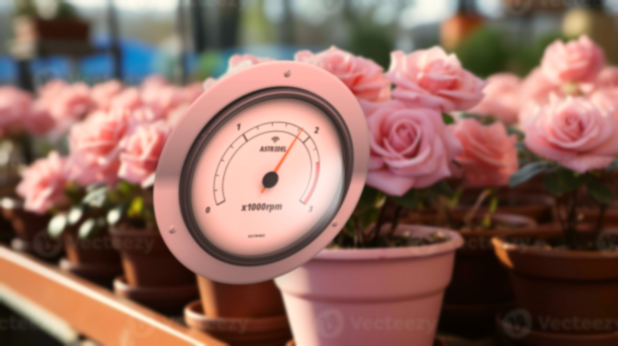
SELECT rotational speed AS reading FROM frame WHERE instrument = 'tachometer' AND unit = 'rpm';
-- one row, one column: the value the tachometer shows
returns 1800 rpm
